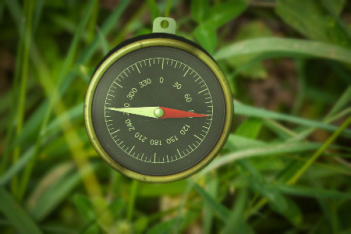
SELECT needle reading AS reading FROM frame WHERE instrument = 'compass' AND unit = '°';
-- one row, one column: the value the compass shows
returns 90 °
